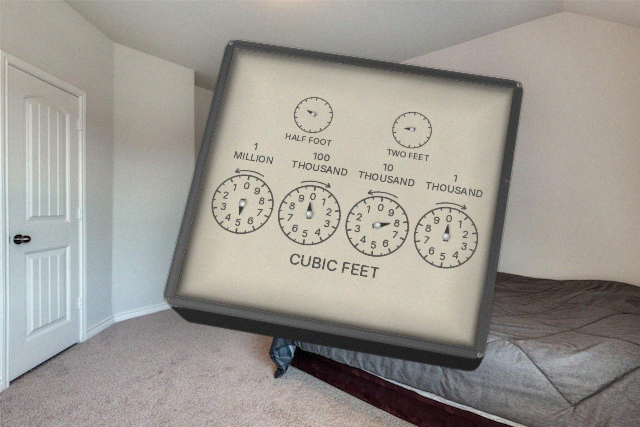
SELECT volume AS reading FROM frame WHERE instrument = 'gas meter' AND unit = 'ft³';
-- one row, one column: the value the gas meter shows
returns 498000 ft³
